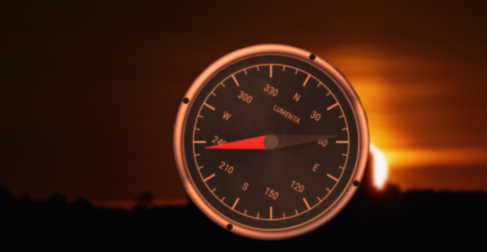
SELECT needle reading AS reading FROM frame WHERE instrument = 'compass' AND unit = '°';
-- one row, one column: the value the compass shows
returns 235 °
